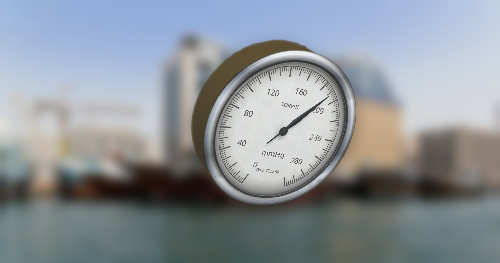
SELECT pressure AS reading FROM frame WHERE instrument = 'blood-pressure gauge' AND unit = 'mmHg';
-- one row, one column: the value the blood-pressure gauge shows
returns 190 mmHg
